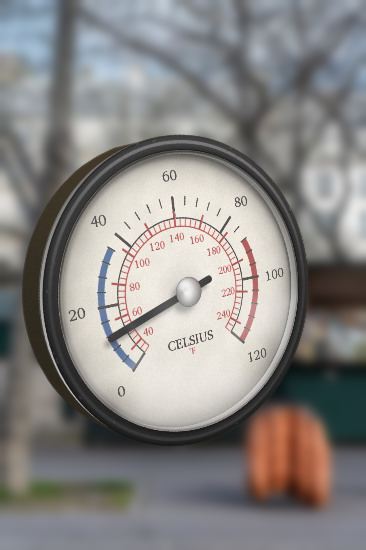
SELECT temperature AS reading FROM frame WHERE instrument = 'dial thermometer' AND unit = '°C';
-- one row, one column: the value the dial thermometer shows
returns 12 °C
